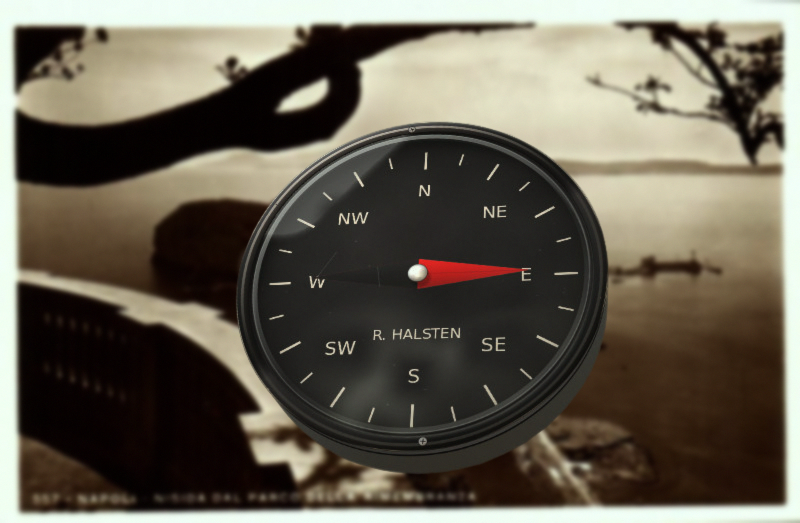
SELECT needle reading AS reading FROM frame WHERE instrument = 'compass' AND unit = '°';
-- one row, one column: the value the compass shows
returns 90 °
